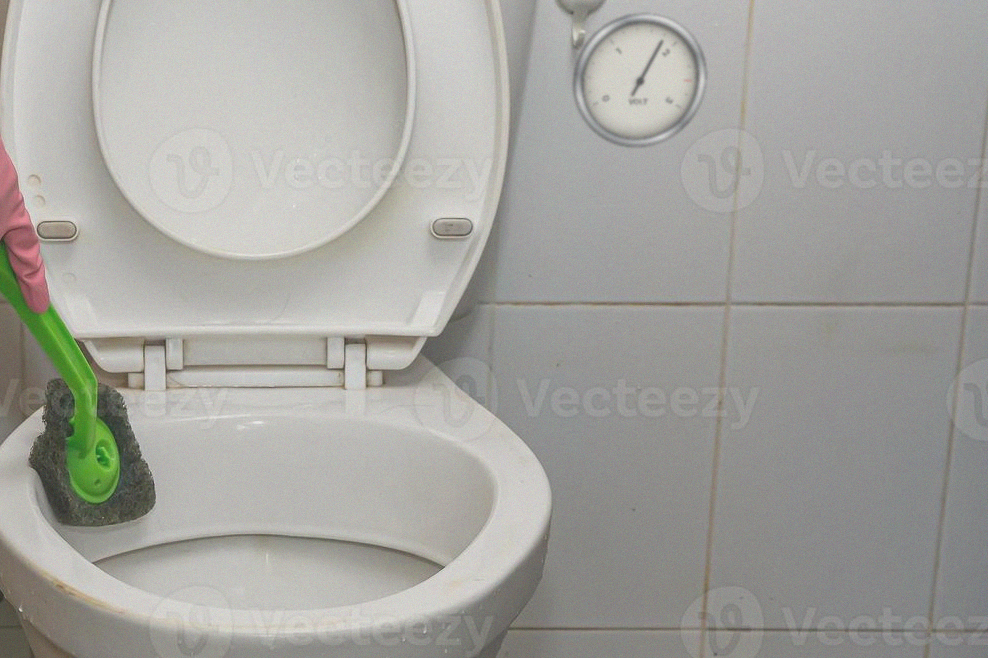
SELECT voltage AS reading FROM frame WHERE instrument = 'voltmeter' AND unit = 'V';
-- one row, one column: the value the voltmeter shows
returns 1.8 V
